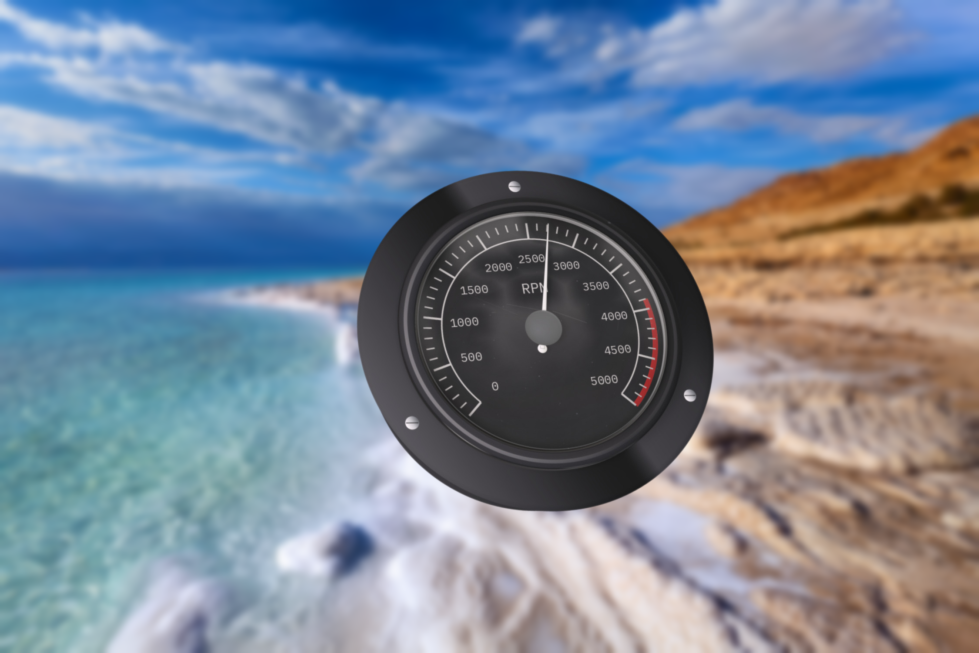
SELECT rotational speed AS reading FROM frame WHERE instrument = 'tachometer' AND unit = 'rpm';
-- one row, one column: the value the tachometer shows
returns 2700 rpm
